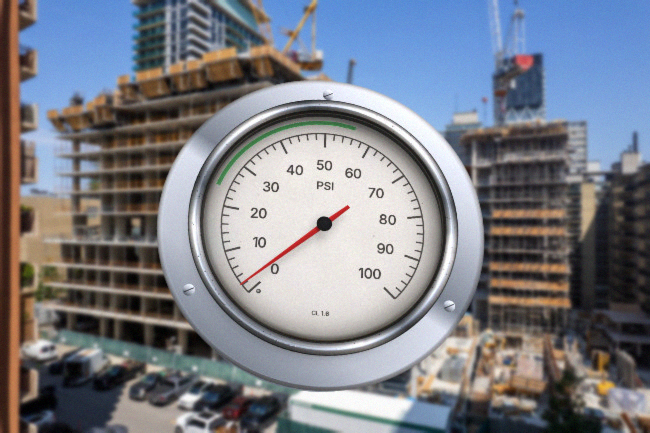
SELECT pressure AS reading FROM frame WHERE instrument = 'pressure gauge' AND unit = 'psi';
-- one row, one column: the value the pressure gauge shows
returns 2 psi
